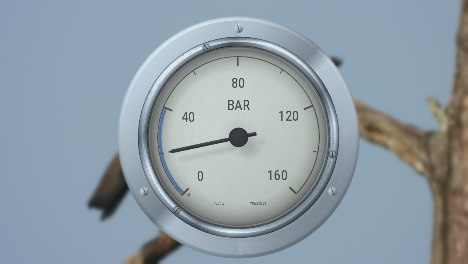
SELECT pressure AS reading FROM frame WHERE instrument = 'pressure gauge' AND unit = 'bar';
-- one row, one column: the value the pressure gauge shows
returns 20 bar
